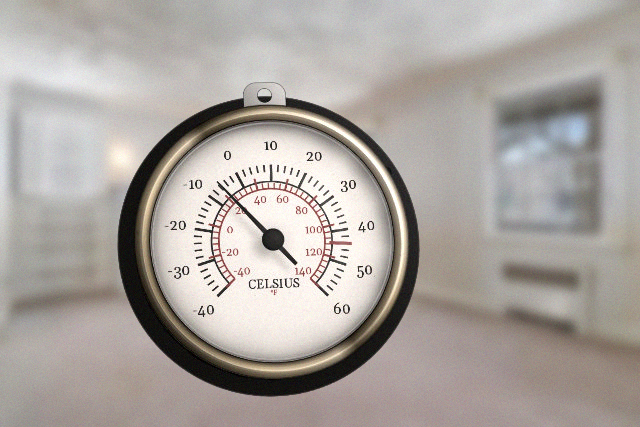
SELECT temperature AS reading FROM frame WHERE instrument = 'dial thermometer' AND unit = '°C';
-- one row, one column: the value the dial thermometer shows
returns -6 °C
